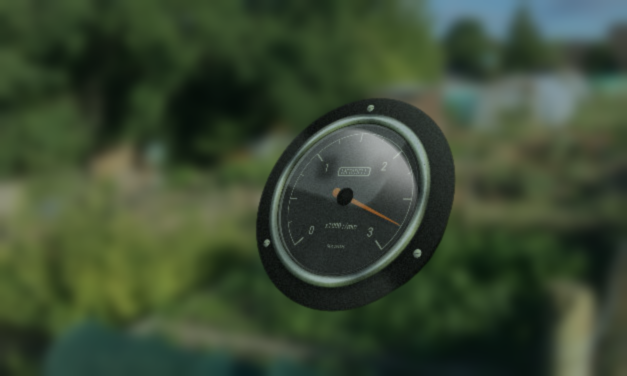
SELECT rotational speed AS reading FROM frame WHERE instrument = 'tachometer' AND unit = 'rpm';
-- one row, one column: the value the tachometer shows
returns 2750 rpm
